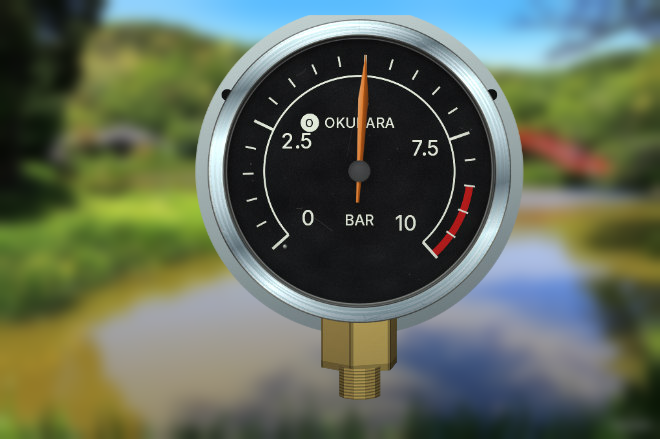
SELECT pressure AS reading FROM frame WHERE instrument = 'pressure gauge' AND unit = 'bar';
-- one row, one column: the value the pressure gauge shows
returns 5 bar
